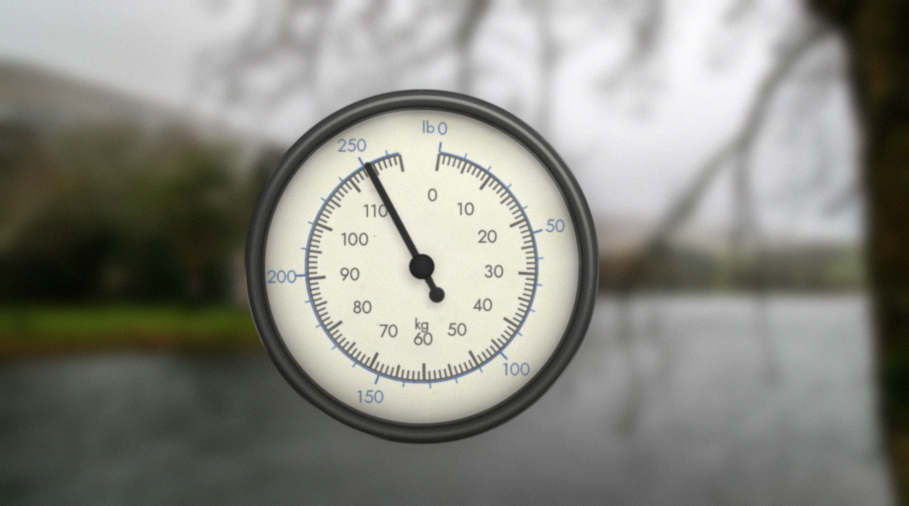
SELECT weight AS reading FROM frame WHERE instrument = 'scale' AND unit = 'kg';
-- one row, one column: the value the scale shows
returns 114 kg
